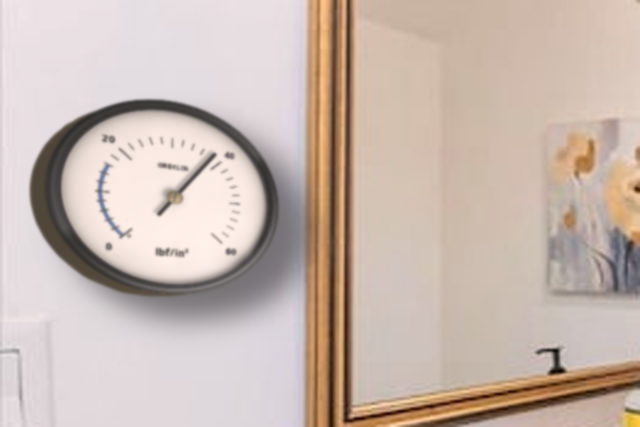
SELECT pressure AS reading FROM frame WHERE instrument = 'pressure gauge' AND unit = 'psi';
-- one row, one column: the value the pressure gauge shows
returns 38 psi
